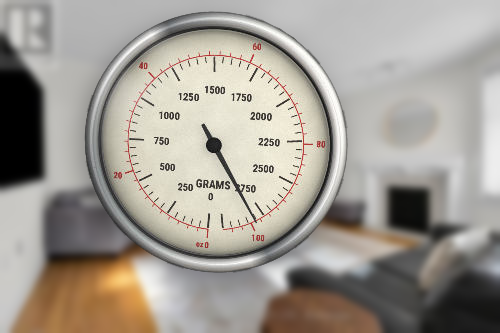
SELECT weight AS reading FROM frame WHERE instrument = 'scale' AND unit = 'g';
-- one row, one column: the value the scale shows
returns 2800 g
